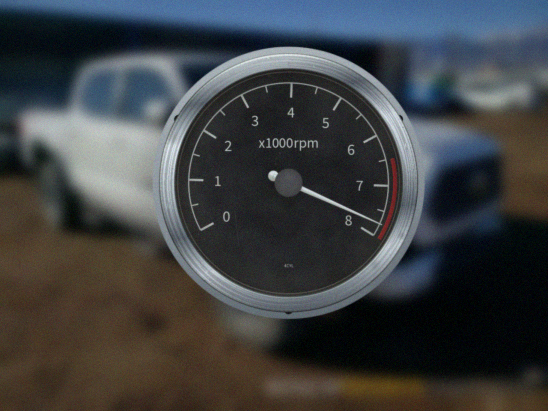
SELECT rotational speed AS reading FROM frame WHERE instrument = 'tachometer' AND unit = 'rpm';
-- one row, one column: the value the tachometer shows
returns 7750 rpm
